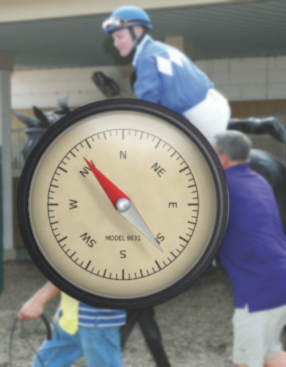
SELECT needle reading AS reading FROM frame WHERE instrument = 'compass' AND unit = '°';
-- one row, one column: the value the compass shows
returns 320 °
